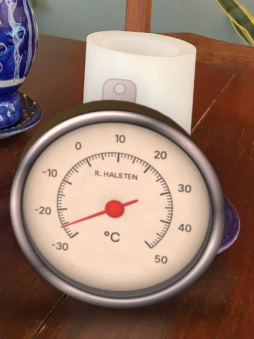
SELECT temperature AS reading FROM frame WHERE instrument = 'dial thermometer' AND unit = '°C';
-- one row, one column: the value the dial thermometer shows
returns -25 °C
